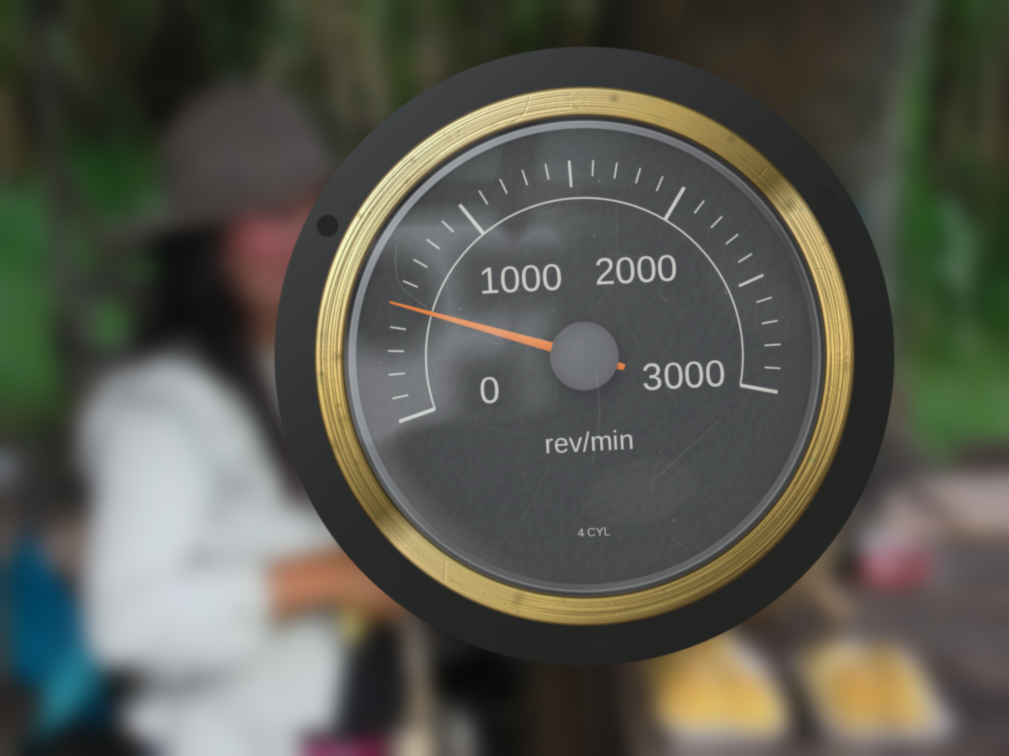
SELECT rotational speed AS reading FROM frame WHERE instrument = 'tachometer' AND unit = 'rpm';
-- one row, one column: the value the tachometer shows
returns 500 rpm
